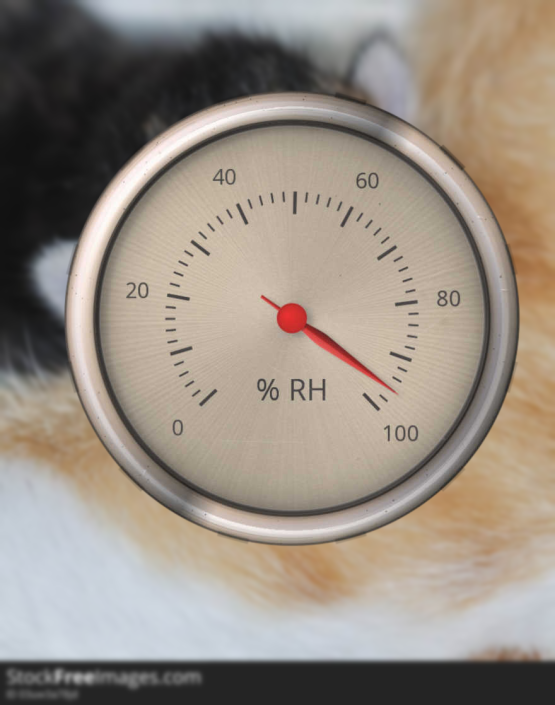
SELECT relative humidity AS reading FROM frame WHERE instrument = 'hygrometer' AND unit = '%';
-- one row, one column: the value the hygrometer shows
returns 96 %
